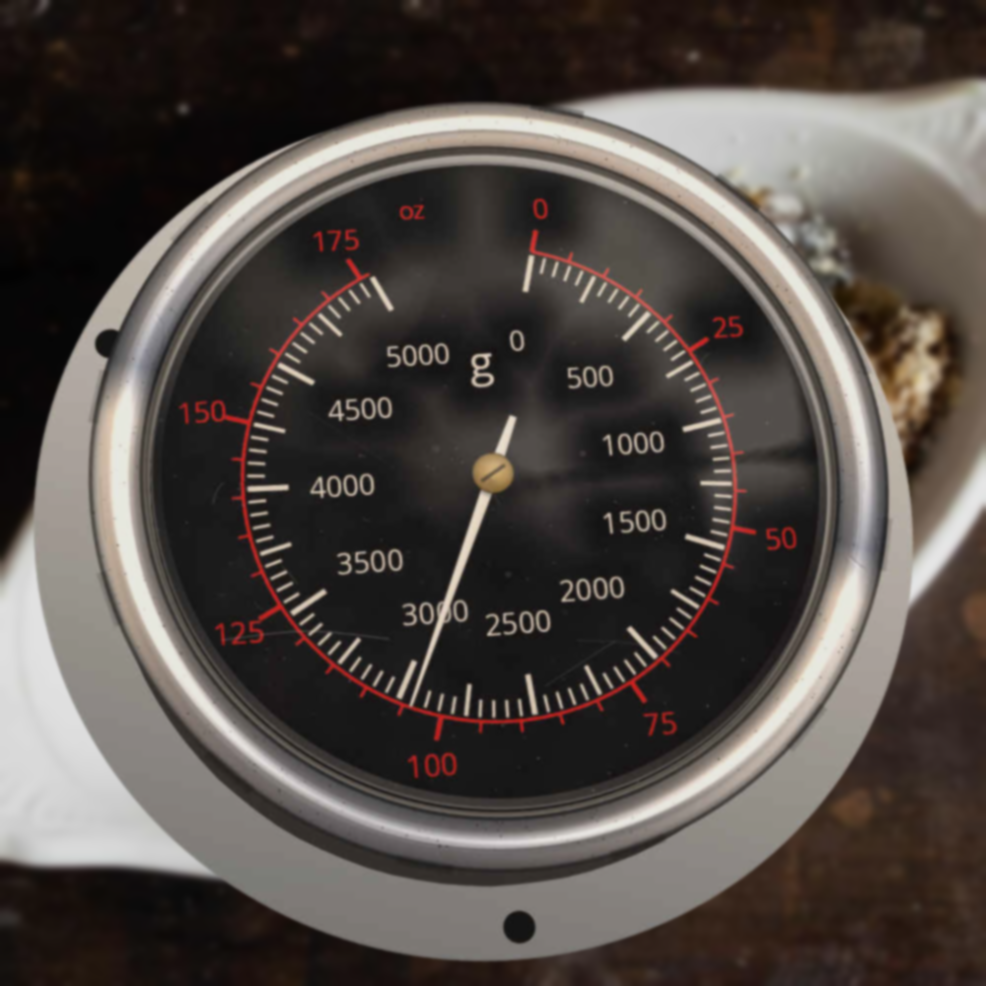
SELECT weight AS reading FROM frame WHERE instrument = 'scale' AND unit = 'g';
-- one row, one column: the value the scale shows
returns 2950 g
